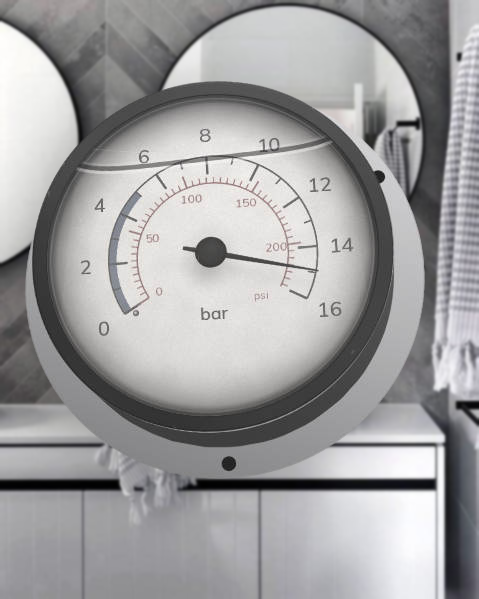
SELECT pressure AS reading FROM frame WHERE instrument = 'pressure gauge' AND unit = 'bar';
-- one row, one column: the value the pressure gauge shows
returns 15 bar
